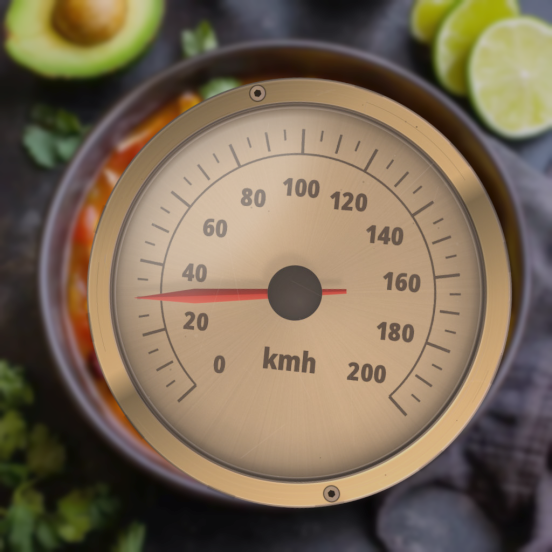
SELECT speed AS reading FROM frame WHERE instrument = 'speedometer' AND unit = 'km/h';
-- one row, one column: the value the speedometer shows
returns 30 km/h
